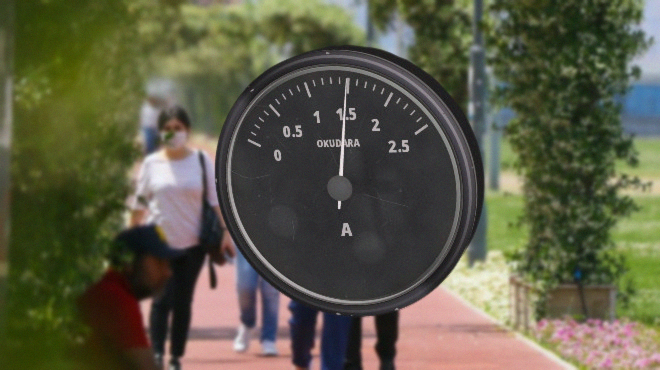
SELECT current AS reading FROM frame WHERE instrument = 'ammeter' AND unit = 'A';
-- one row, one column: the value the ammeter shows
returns 1.5 A
